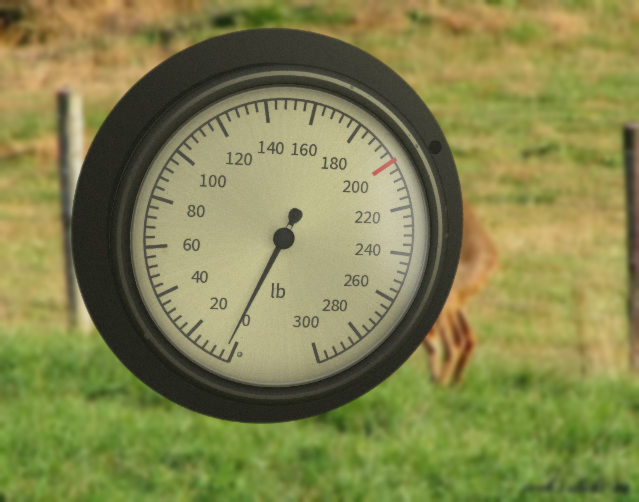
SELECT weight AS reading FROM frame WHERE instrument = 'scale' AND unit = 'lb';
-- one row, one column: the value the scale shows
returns 4 lb
